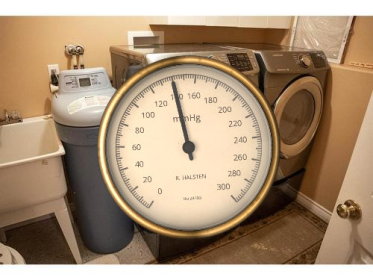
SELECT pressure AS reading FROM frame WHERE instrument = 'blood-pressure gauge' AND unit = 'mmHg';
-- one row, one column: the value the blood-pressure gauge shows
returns 140 mmHg
